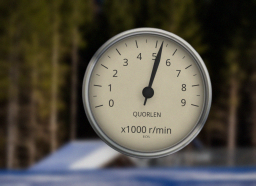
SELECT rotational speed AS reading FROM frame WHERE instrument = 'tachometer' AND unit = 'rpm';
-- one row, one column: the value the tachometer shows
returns 5250 rpm
